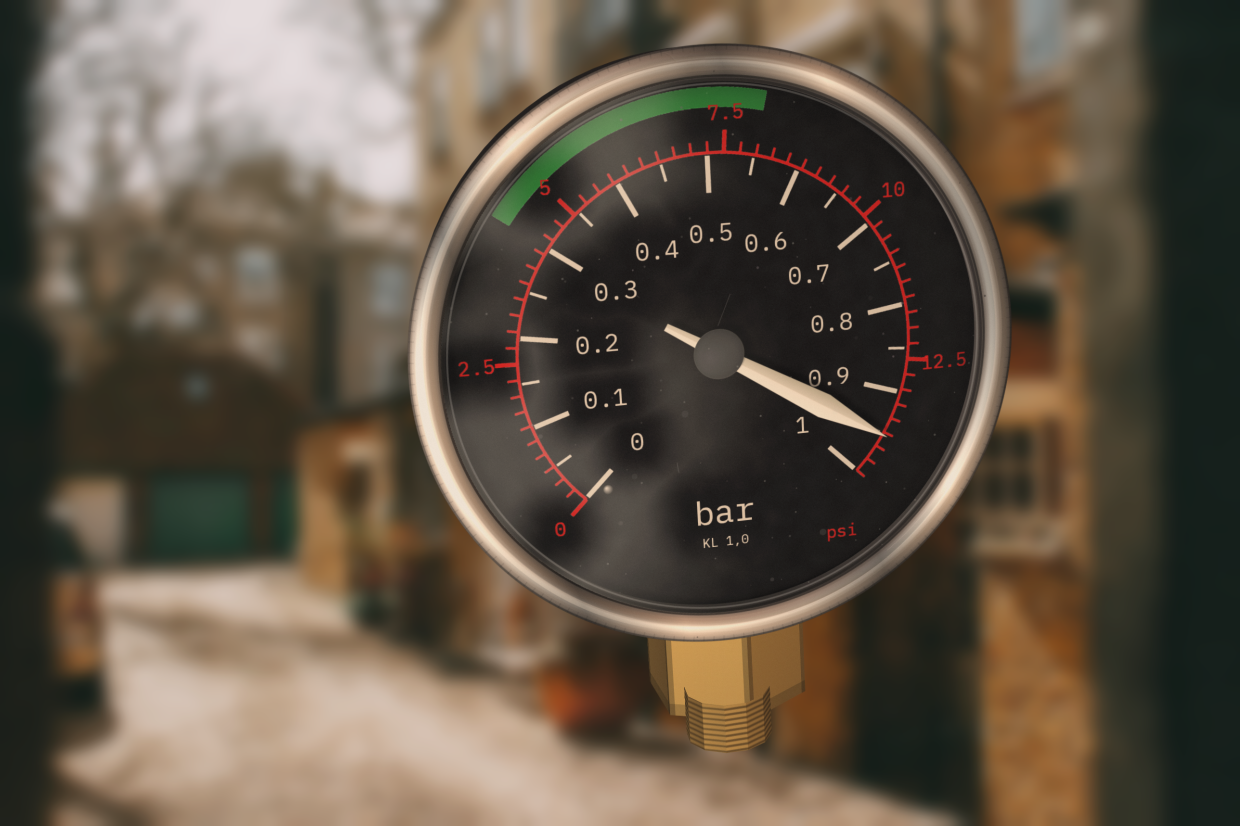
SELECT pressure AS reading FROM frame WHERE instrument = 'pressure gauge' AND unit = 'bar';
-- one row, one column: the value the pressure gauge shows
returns 0.95 bar
